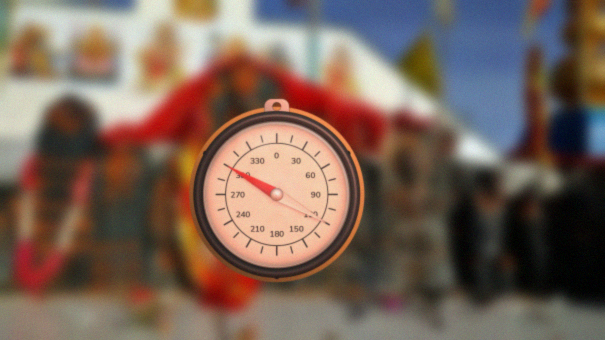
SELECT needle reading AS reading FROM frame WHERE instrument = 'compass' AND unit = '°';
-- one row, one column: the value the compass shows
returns 300 °
